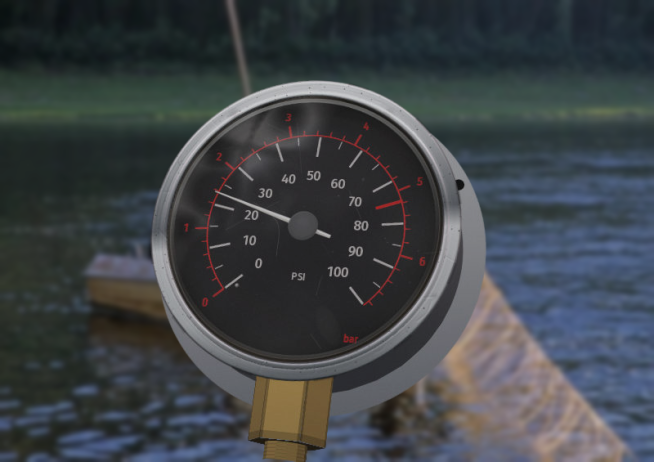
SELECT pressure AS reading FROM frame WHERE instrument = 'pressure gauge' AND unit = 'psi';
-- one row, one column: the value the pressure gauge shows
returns 22.5 psi
